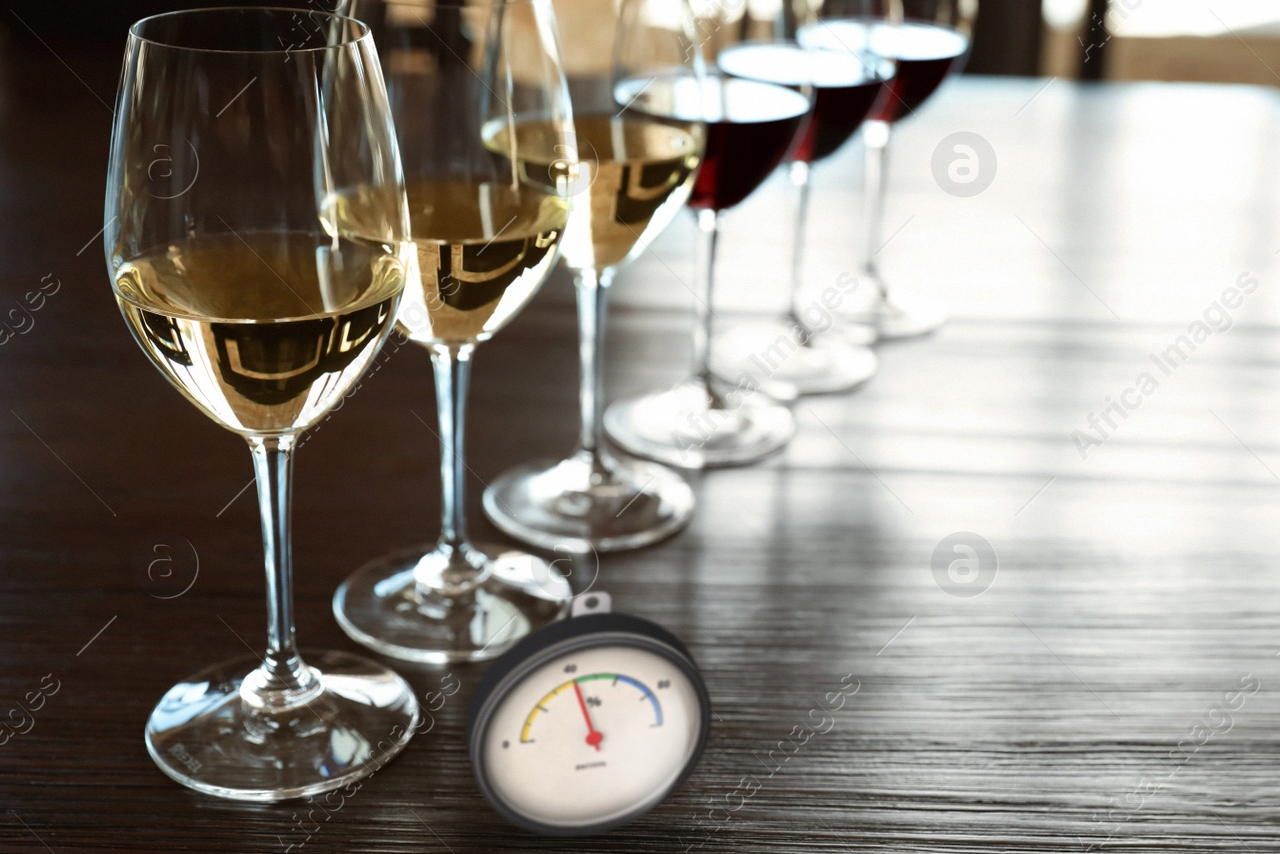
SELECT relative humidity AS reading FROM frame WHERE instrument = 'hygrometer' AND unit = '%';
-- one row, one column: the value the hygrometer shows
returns 40 %
